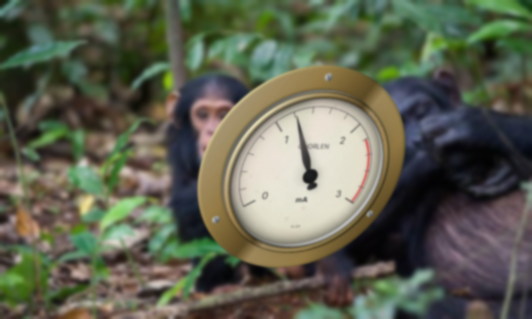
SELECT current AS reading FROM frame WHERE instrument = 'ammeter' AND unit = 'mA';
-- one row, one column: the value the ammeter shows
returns 1.2 mA
